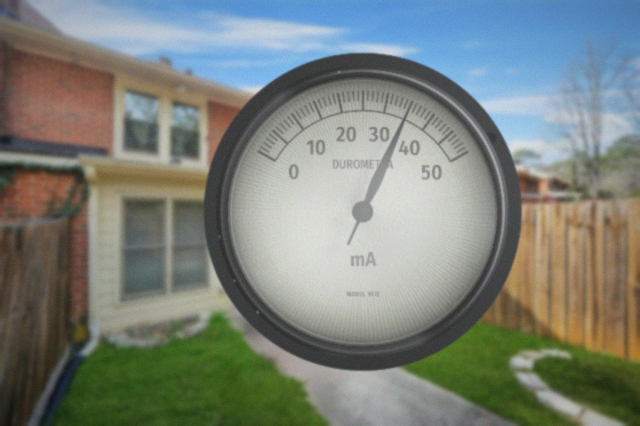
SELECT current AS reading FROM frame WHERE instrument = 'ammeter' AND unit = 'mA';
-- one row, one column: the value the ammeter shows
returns 35 mA
